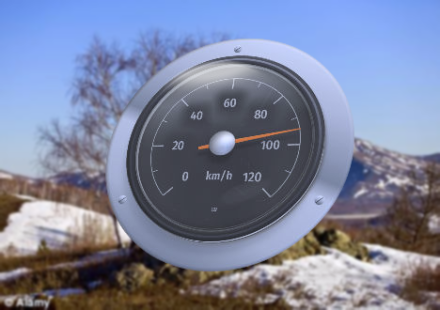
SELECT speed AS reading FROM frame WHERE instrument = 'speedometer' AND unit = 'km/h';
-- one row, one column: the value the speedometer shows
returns 95 km/h
